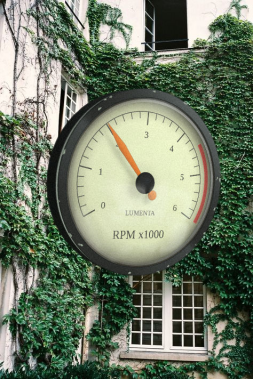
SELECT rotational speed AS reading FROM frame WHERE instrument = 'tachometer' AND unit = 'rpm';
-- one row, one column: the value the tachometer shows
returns 2000 rpm
